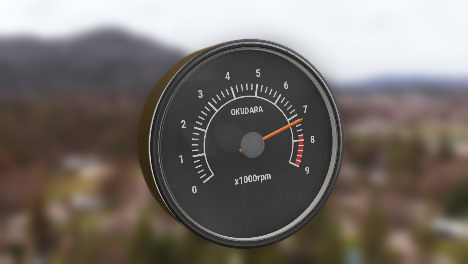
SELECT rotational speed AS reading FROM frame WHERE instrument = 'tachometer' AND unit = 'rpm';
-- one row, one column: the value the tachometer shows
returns 7200 rpm
